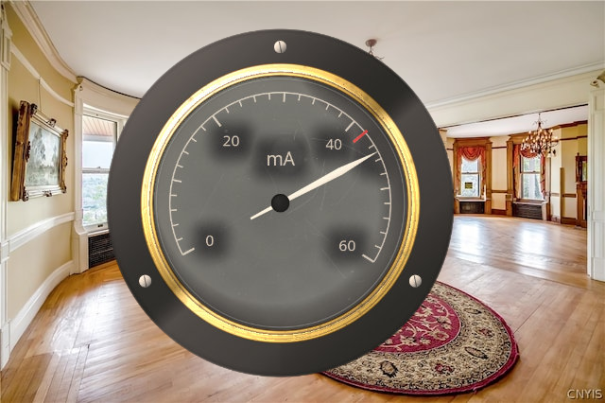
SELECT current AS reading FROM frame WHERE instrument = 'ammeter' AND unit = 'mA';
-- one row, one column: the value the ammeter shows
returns 45 mA
